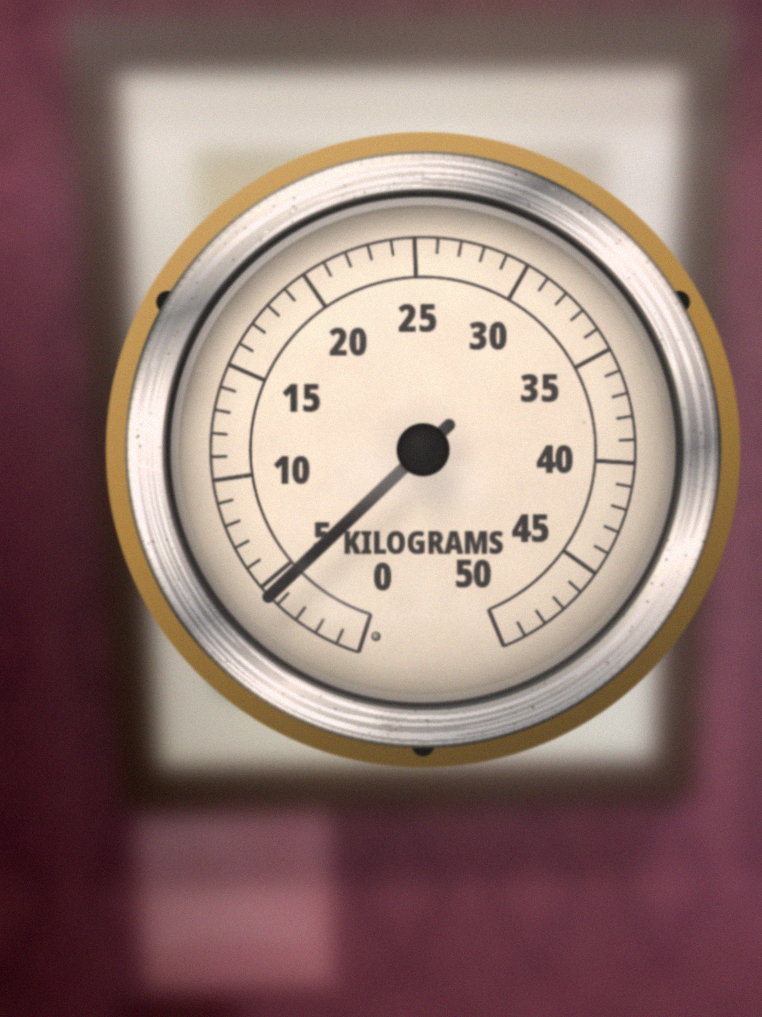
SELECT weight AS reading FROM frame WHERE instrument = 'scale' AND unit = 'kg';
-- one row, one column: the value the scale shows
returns 4.5 kg
